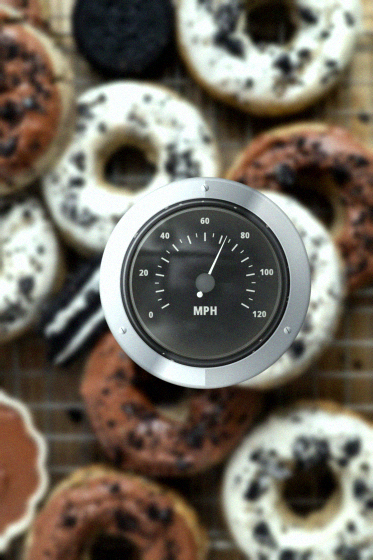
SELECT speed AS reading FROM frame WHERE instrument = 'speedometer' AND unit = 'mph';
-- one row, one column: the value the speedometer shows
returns 72.5 mph
